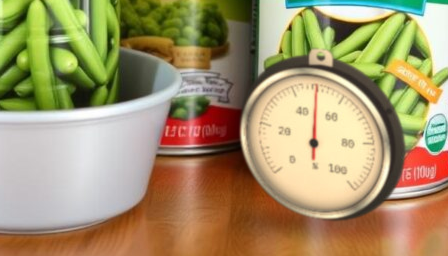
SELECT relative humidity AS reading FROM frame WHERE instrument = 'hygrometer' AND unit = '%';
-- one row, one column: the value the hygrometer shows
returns 50 %
